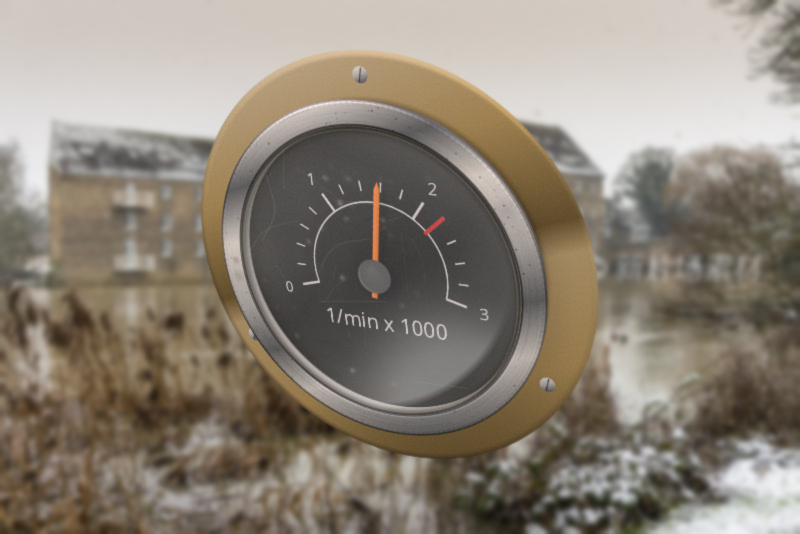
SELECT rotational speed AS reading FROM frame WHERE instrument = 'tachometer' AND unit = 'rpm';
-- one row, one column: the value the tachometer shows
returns 1600 rpm
